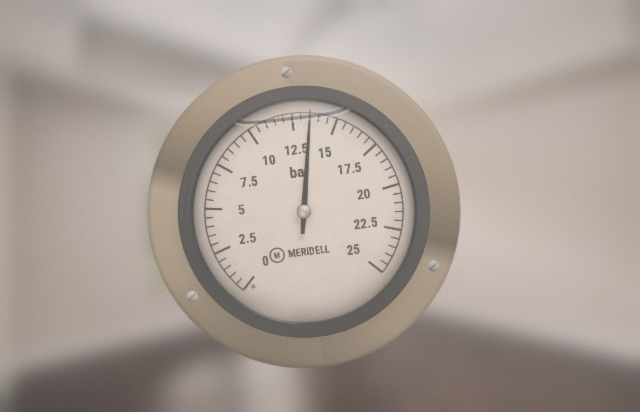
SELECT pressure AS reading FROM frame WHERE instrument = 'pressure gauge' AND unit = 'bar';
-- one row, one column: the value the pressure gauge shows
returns 13.5 bar
